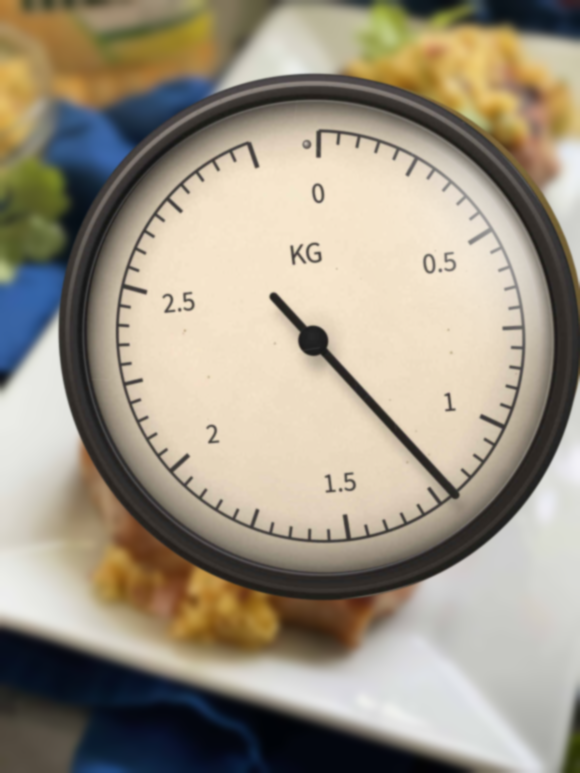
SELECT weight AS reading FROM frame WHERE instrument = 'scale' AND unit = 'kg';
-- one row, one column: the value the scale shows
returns 1.2 kg
